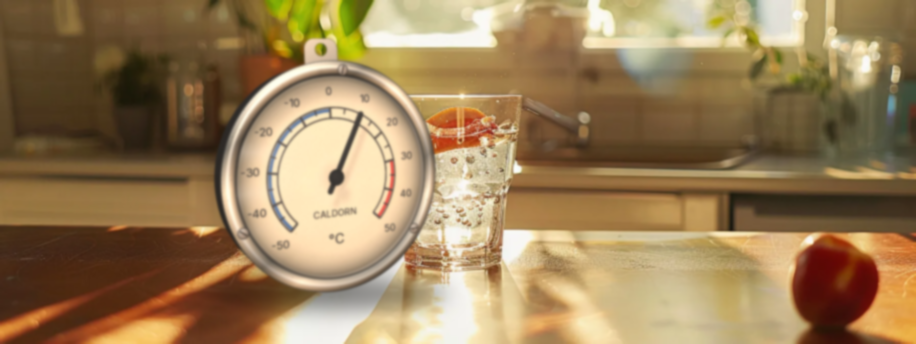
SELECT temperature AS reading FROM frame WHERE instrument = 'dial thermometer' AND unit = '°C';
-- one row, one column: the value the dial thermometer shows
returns 10 °C
